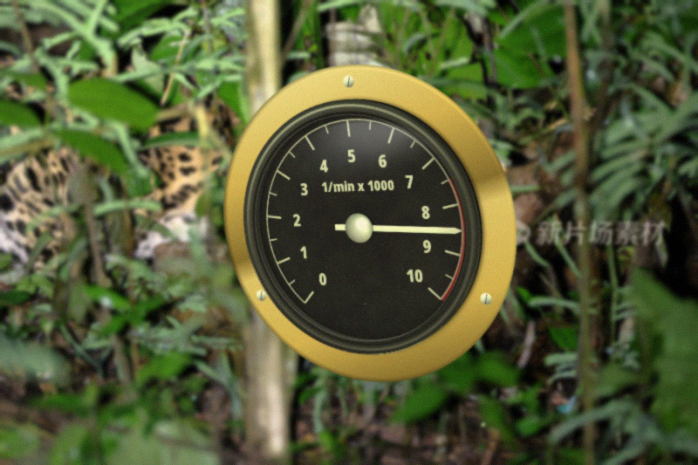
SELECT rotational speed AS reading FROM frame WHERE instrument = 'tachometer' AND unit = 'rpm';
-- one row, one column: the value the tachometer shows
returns 8500 rpm
